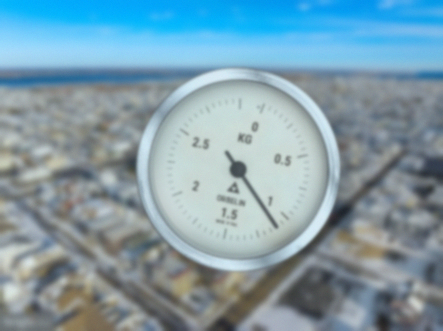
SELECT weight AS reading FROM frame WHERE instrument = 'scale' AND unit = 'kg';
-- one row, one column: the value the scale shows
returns 1.1 kg
